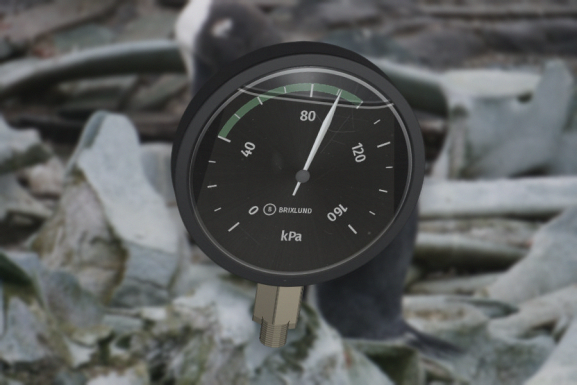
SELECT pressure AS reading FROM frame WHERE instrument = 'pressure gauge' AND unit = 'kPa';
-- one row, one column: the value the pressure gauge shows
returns 90 kPa
